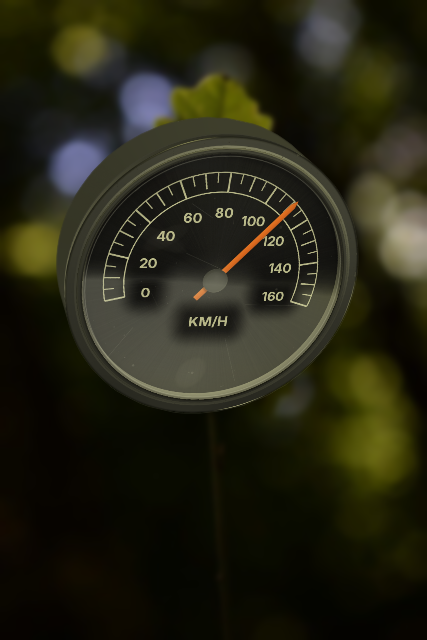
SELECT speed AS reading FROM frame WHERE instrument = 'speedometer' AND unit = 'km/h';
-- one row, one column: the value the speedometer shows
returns 110 km/h
